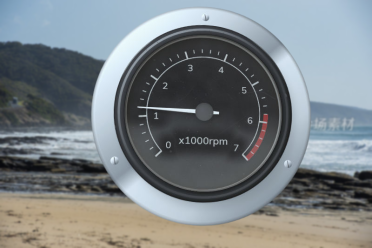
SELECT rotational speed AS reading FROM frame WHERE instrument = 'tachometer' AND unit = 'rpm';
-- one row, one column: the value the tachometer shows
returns 1200 rpm
